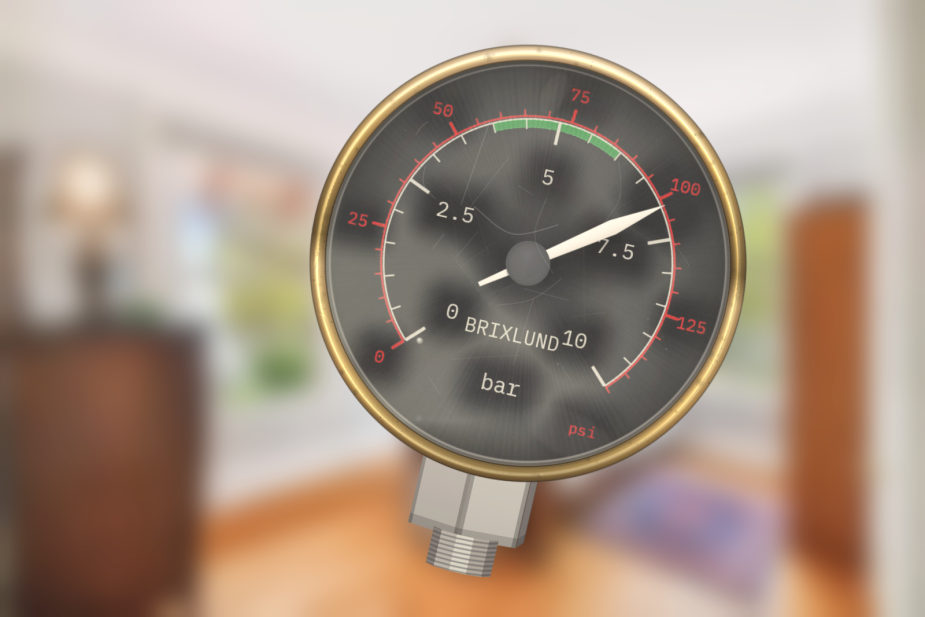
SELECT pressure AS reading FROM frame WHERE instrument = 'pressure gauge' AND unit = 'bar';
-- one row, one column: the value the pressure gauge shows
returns 7 bar
